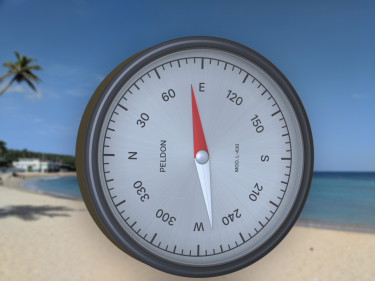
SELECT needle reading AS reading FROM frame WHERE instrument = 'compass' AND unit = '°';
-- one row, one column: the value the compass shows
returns 80 °
